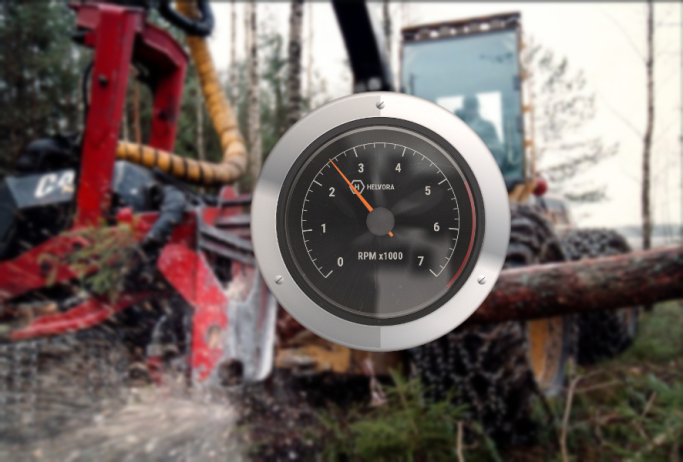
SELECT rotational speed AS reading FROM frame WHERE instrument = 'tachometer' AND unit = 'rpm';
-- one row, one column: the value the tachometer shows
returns 2500 rpm
